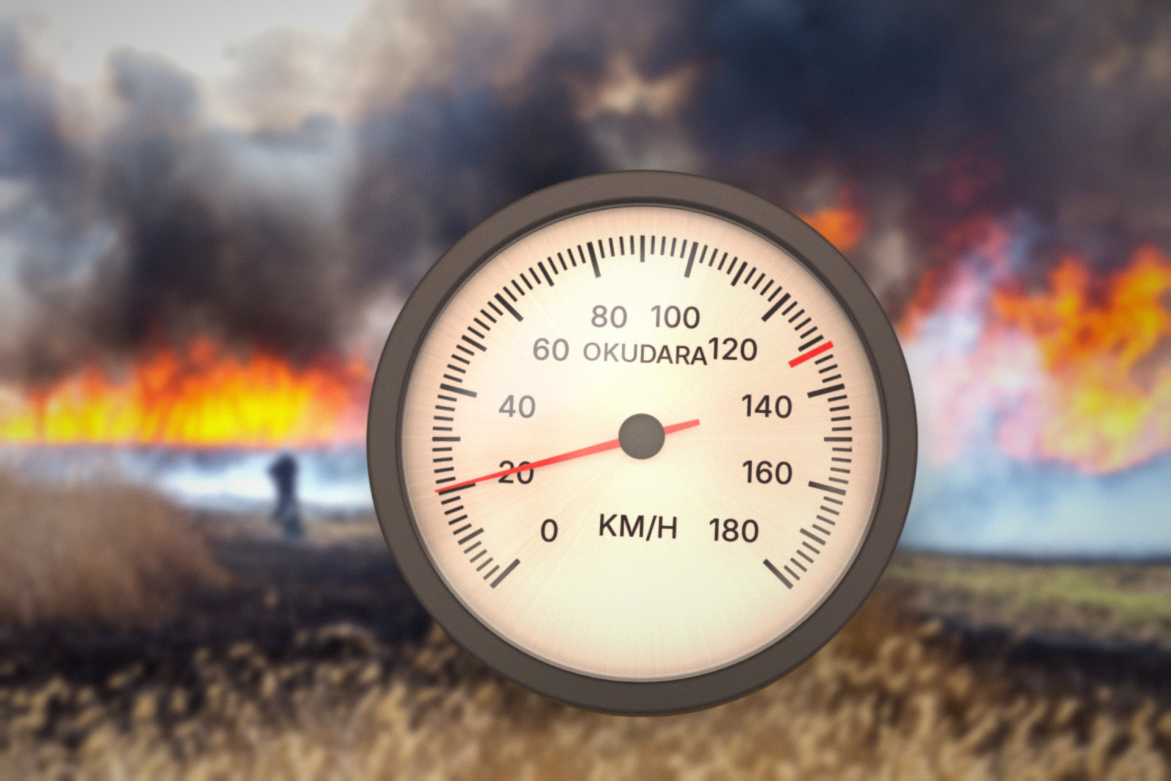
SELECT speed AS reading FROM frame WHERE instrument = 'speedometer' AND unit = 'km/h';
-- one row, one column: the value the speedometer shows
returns 20 km/h
